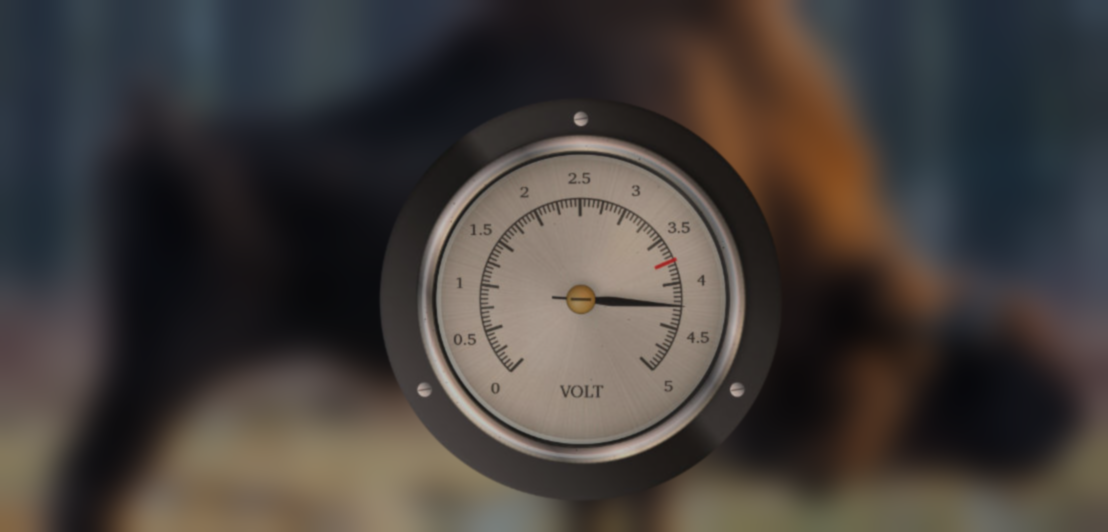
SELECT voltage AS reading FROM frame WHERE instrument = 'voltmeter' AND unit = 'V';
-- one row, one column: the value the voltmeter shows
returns 4.25 V
